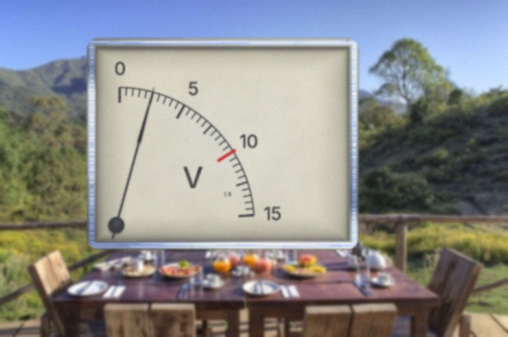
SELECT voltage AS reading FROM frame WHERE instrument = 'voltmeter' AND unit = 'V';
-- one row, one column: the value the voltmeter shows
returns 2.5 V
